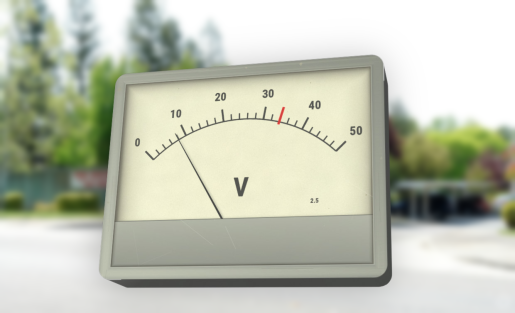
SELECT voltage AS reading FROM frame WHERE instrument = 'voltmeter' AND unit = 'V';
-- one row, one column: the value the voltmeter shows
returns 8 V
